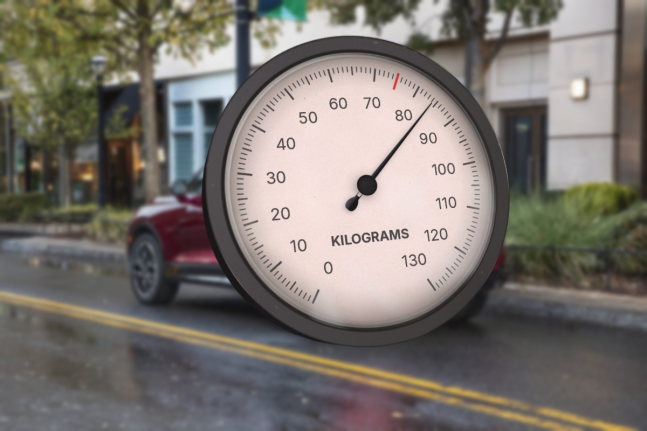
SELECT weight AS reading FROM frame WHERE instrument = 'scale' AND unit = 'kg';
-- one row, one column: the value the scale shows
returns 84 kg
